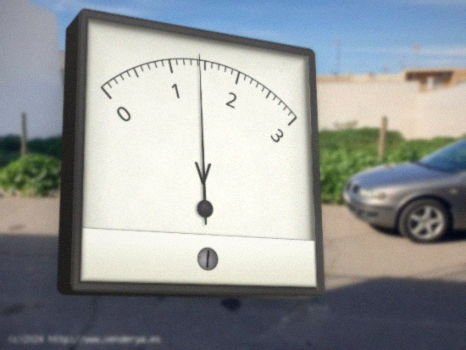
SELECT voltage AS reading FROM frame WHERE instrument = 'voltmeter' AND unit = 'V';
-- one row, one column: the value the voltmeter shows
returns 1.4 V
